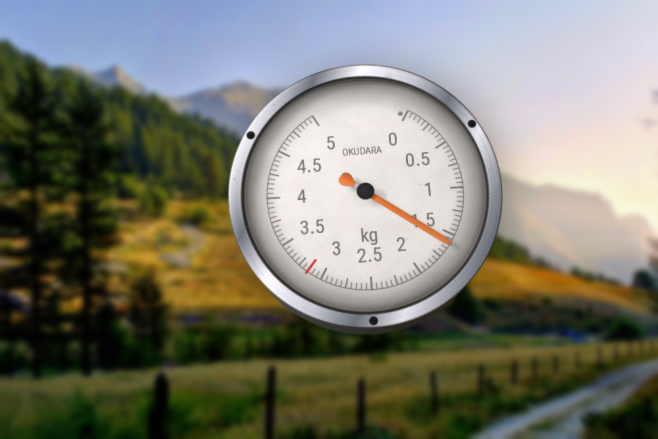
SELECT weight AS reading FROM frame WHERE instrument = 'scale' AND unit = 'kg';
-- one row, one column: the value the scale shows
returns 1.6 kg
